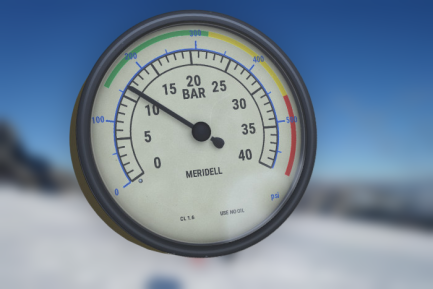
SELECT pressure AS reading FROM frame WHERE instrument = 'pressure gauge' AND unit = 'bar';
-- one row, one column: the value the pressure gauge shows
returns 11 bar
